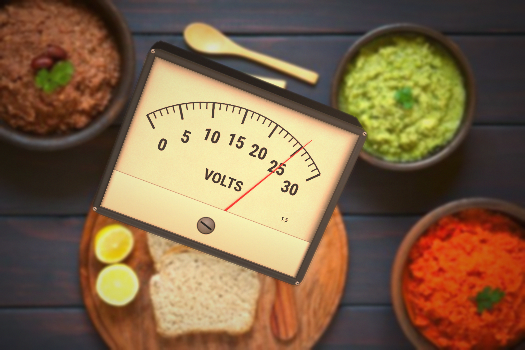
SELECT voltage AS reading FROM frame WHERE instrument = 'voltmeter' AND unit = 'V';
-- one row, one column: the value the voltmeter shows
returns 25 V
